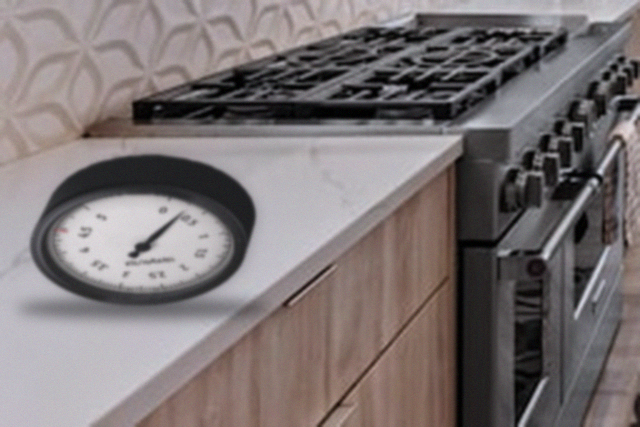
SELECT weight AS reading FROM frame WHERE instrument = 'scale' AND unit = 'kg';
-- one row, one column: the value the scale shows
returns 0.25 kg
